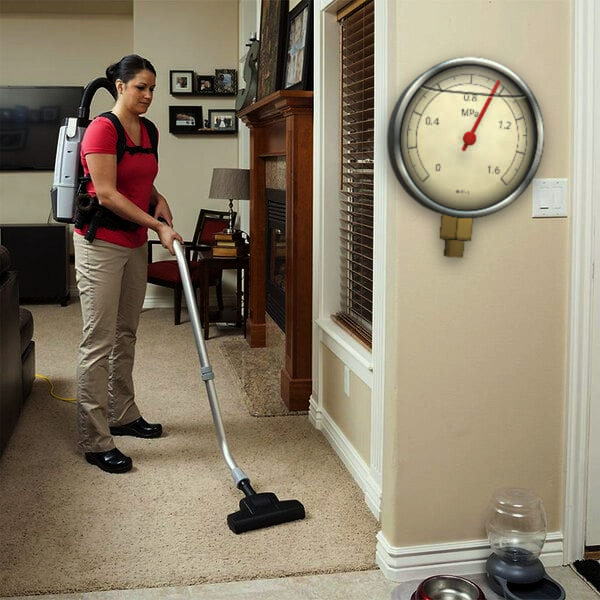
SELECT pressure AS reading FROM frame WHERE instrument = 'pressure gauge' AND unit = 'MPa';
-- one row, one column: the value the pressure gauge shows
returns 0.95 MPa
